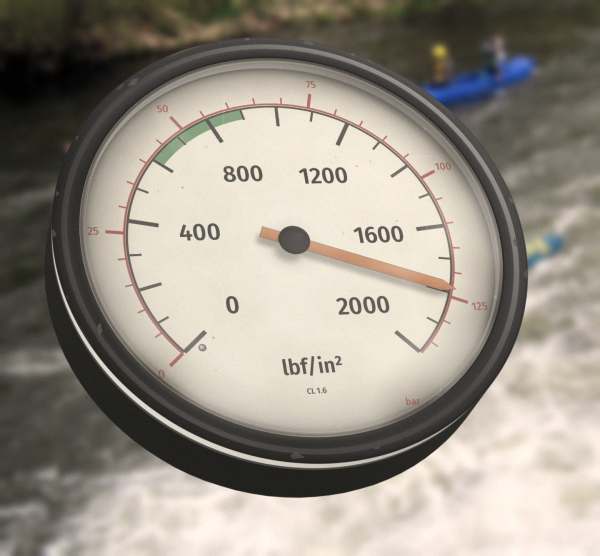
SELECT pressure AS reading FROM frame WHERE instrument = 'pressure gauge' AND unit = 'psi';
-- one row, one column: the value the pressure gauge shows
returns 1800 psi
